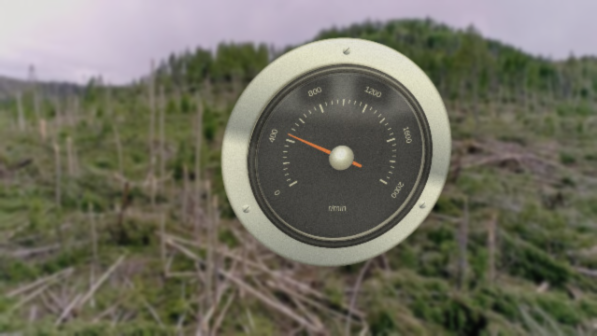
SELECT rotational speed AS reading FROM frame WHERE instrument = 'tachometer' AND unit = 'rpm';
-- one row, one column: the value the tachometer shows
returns 450 rpm
